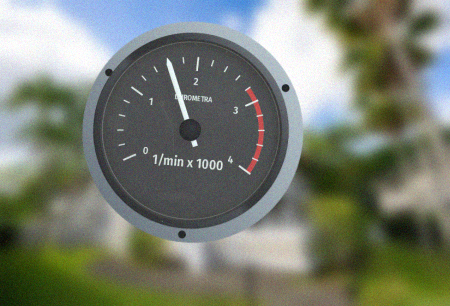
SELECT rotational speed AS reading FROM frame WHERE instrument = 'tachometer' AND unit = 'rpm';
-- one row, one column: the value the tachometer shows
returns 1600 rpm
